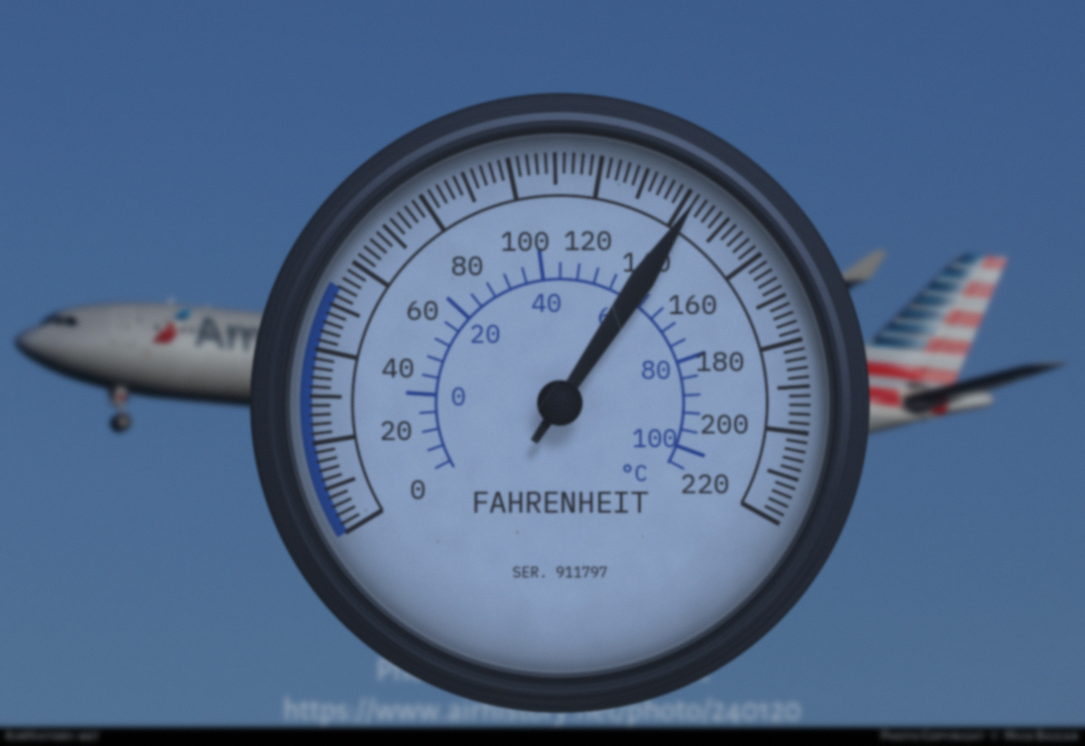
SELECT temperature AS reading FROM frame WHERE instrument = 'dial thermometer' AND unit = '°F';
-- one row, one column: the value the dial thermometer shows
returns 142 °F
